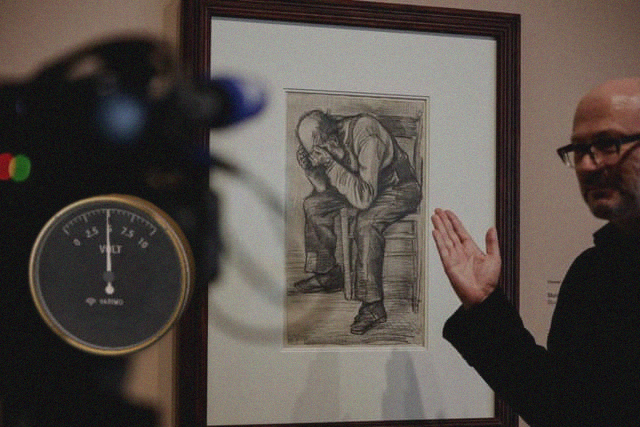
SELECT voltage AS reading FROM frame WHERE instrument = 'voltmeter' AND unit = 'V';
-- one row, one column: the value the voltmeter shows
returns 5 V
